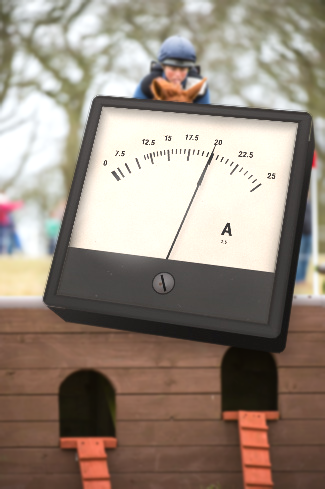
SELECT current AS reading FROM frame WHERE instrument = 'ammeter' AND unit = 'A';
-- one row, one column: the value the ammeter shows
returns 20 A
